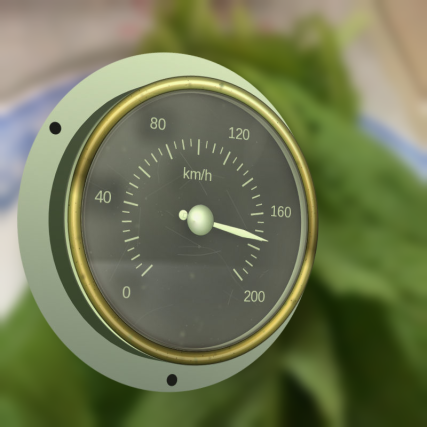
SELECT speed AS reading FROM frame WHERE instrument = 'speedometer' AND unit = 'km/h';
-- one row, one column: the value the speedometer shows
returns 175 km/h
